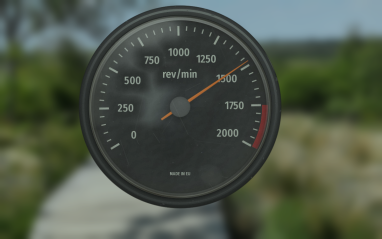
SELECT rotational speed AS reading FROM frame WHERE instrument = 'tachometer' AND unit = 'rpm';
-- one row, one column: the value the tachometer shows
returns 1475 rpm
